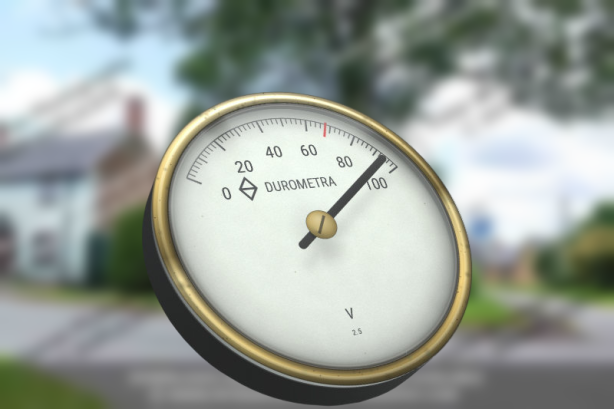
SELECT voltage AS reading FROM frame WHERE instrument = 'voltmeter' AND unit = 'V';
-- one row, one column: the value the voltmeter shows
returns 94 V
